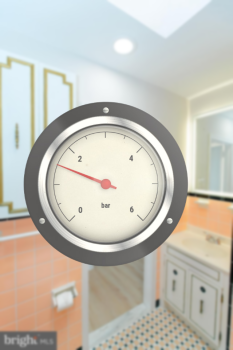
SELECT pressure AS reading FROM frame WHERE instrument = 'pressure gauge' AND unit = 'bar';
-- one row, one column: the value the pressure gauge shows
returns 1.5 bar
